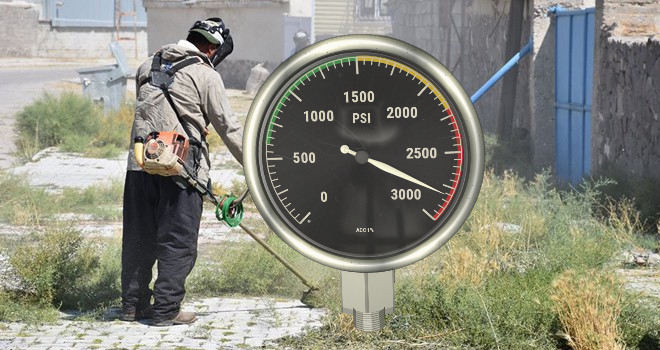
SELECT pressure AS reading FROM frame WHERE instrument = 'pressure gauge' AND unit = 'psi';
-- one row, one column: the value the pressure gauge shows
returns 2800 psi
